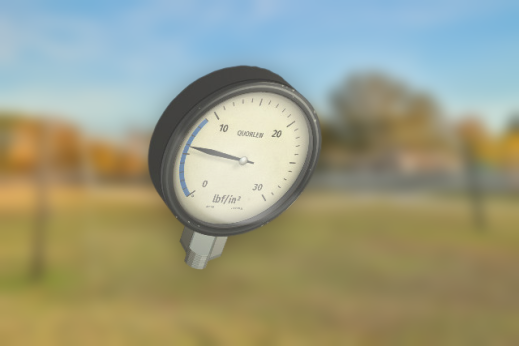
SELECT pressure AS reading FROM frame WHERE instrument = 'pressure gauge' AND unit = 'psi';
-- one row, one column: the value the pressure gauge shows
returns 6 psi
